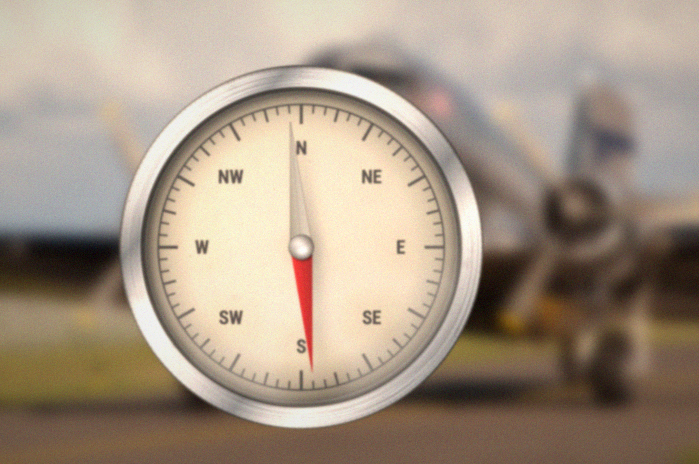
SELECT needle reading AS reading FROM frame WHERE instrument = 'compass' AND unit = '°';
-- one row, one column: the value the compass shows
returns 175 °
